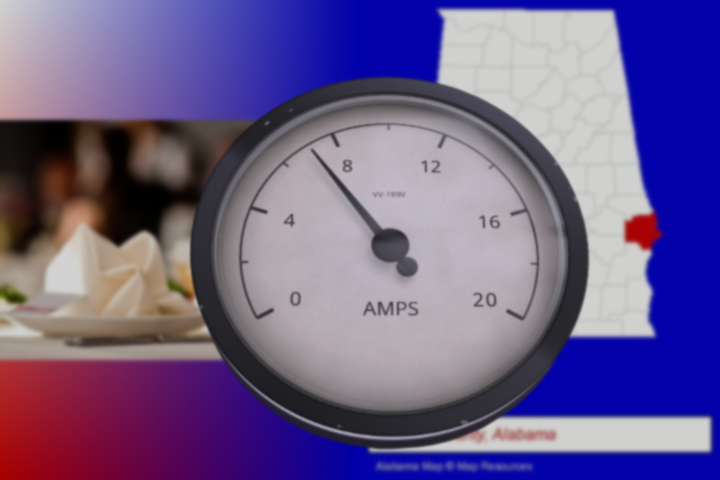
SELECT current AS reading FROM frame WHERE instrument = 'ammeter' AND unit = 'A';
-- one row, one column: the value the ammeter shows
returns 7 A
